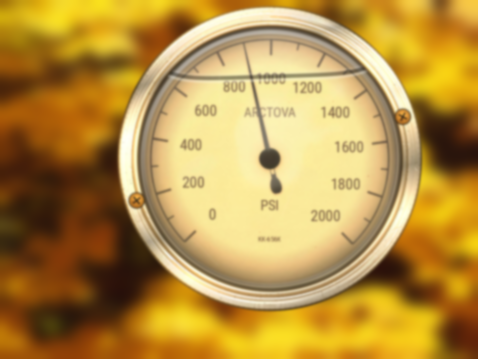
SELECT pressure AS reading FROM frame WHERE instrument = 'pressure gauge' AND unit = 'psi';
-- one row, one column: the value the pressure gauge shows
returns 900 psi
